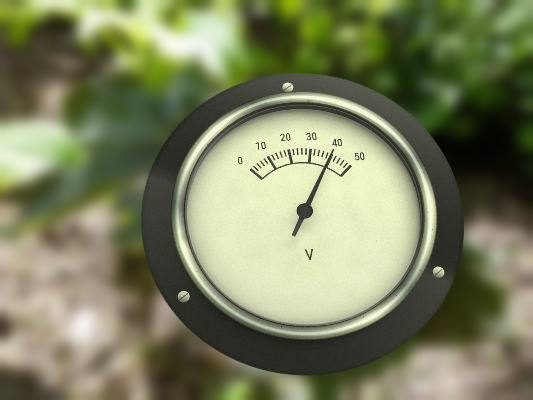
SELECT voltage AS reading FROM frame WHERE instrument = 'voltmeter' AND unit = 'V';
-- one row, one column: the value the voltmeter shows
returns 40 V
